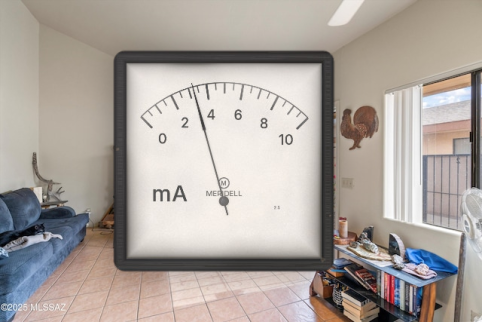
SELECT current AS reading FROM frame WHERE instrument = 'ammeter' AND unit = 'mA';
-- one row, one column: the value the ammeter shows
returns 3.25 mA
